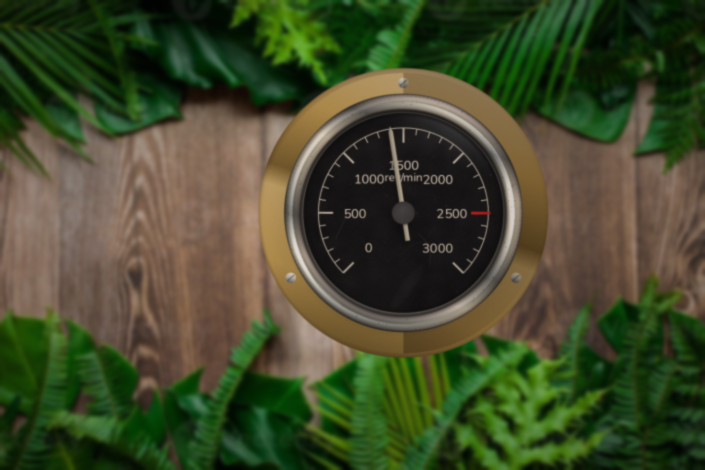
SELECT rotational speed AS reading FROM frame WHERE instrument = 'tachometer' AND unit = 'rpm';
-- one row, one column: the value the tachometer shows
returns 1400 rpm
